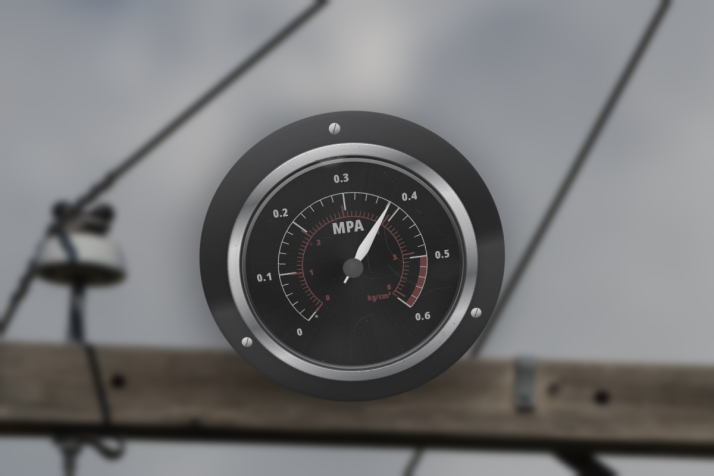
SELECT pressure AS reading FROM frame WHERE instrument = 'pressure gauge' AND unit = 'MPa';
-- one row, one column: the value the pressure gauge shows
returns 0.38 MPa
